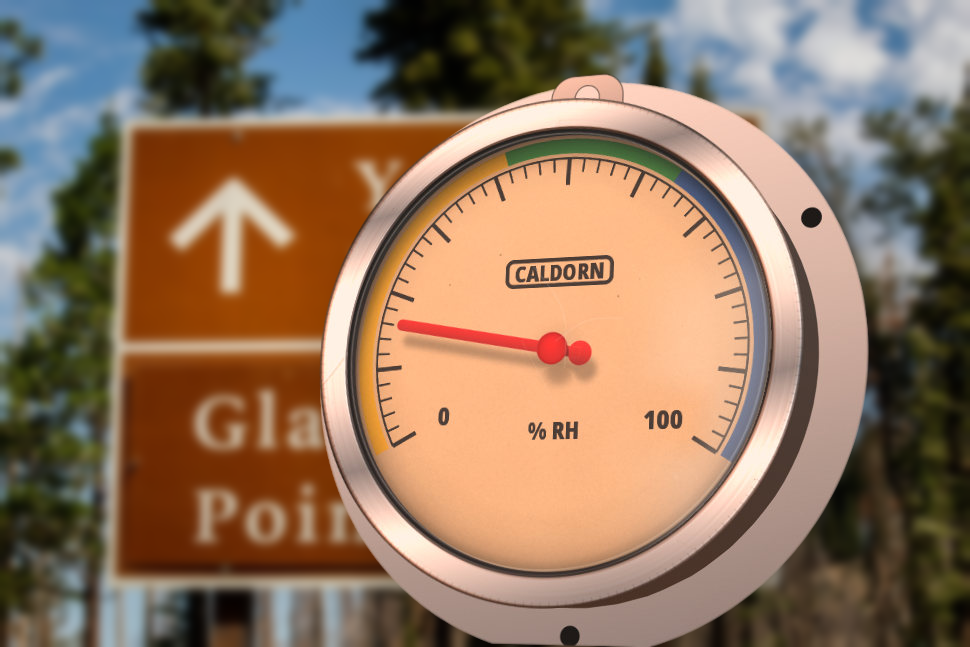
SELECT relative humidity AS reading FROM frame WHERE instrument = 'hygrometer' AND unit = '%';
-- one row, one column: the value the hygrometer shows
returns 16 %
